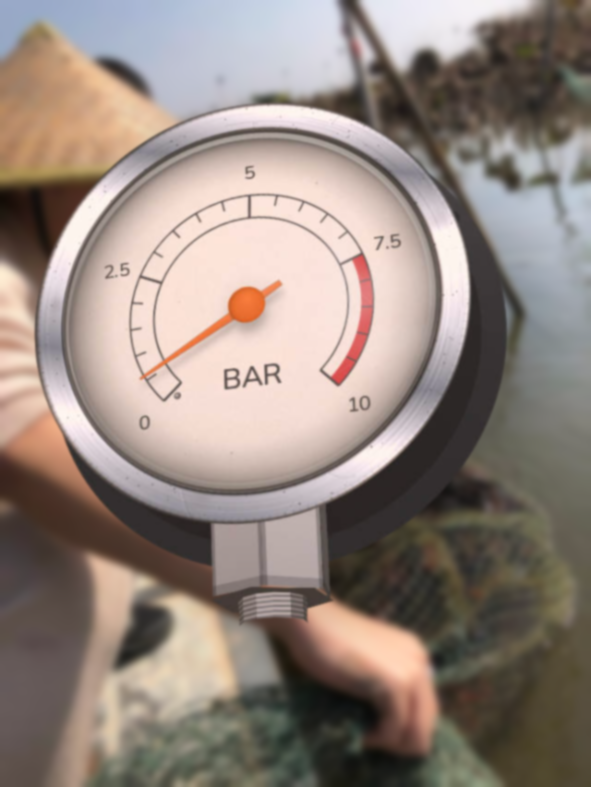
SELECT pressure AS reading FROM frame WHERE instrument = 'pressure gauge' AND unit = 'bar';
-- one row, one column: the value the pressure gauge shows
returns 0.5 bar
